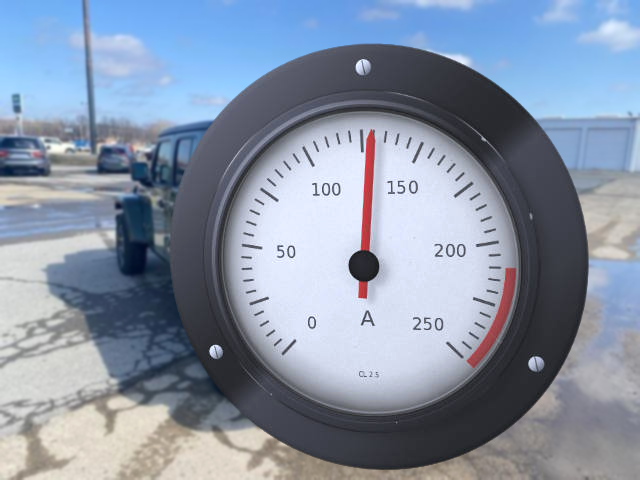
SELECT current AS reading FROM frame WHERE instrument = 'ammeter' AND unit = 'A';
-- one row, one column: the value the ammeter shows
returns 130 A
